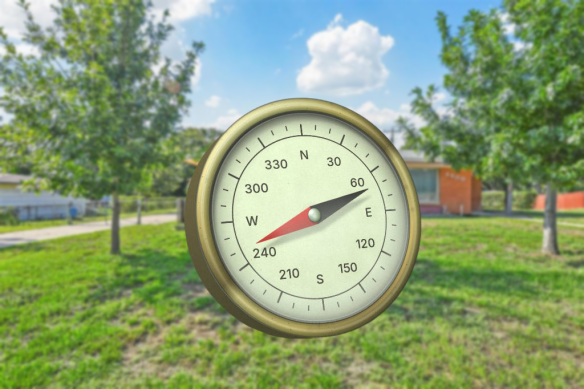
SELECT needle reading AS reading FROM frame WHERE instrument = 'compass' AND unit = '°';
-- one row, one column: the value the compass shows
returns 250 °
